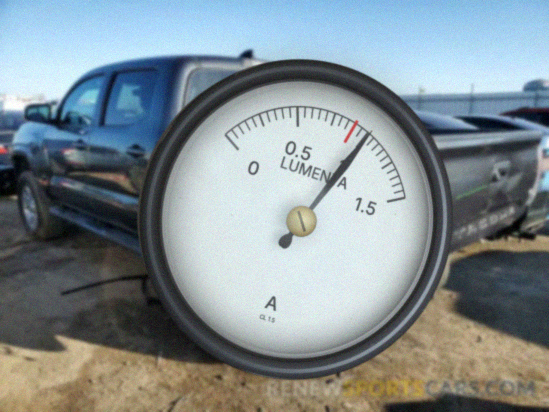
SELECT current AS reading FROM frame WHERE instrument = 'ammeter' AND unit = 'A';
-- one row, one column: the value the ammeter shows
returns 1 A
